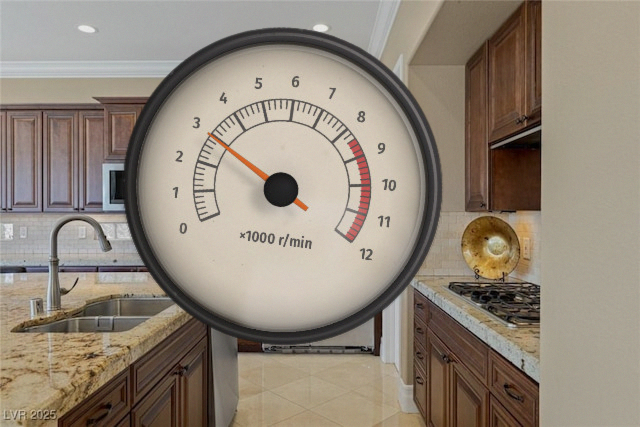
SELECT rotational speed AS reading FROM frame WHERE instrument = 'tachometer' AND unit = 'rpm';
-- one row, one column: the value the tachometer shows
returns 3000 rpm
